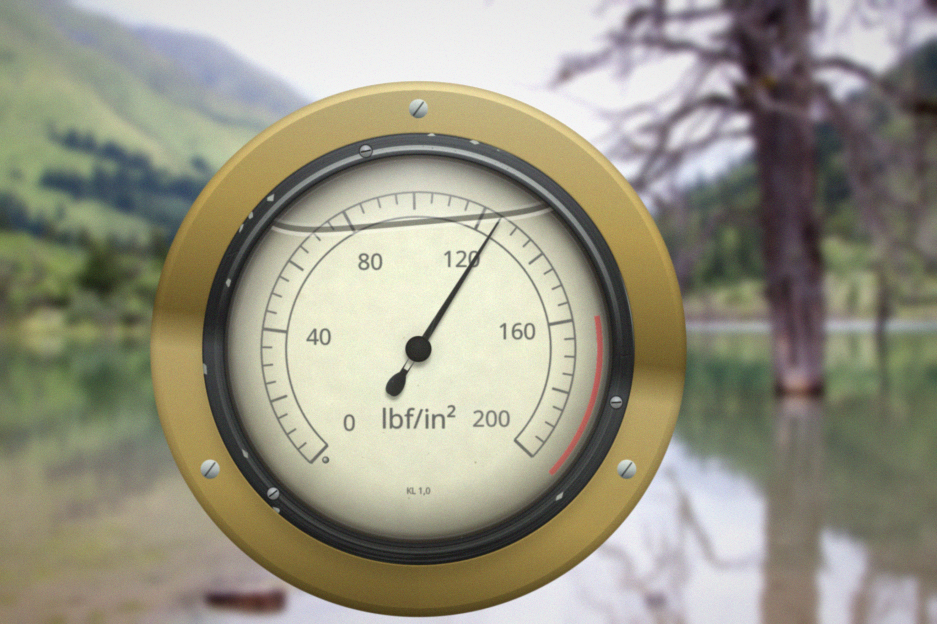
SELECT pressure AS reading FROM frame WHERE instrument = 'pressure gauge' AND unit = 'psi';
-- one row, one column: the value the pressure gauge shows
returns 125 psi
